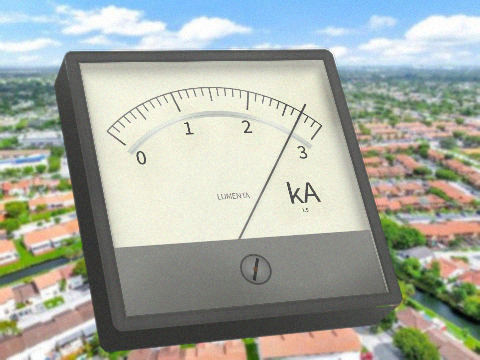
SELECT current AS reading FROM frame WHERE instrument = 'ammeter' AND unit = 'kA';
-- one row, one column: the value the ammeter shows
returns 2.7 kA
